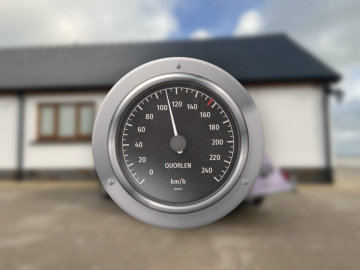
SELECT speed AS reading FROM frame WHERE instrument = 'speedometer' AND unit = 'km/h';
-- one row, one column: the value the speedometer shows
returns 110 km/h
